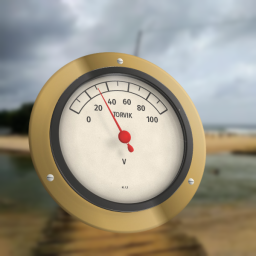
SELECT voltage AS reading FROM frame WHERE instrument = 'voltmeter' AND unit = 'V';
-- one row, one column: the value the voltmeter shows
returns 30 V
